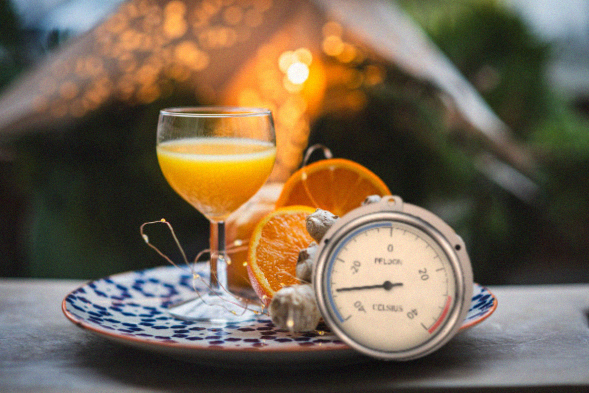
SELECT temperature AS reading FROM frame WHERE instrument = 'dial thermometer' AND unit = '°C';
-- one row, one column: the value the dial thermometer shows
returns -30 °C
